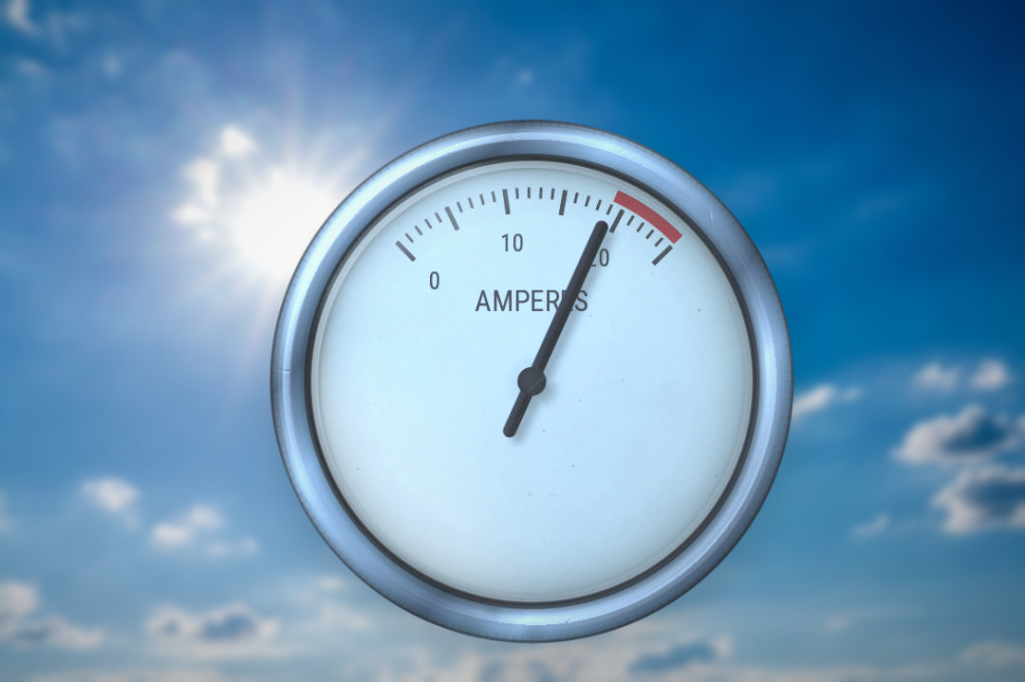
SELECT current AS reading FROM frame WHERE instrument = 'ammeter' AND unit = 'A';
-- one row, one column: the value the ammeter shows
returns 19 A
